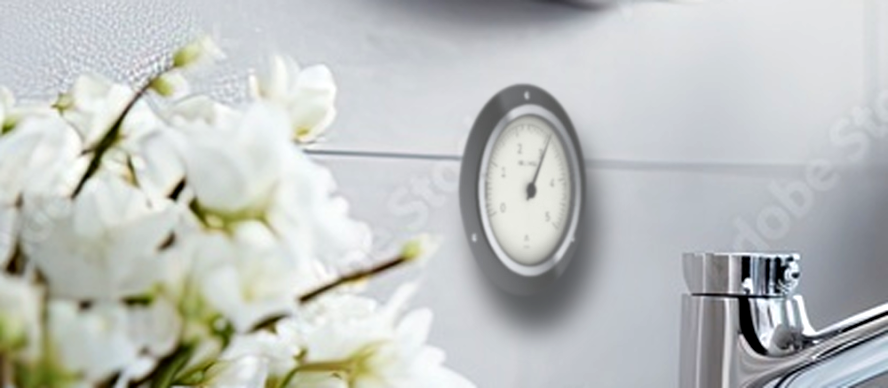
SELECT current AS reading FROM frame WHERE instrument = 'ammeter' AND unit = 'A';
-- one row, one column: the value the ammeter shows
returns 3 A
